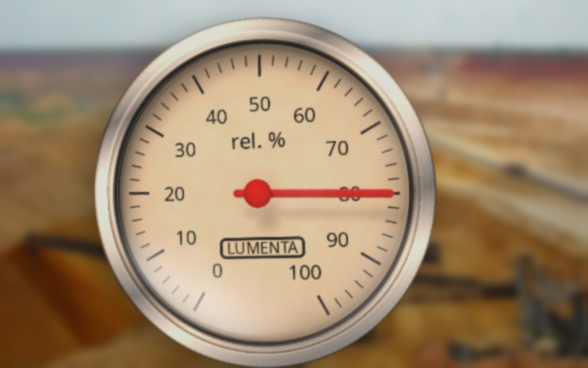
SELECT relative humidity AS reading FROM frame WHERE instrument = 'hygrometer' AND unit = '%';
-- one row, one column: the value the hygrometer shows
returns 80 %
